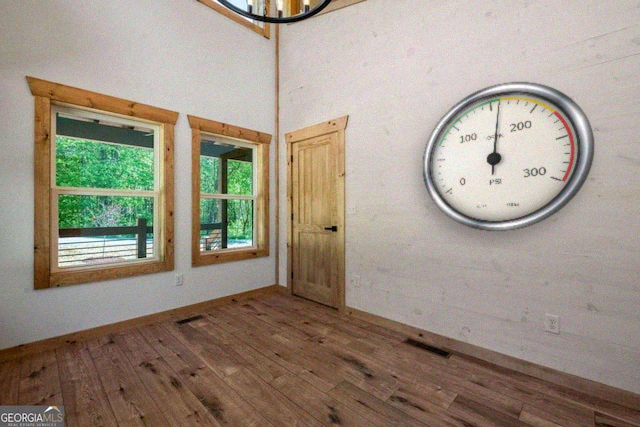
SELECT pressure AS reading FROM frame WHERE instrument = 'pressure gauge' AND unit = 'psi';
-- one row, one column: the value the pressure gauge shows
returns 160 psi
